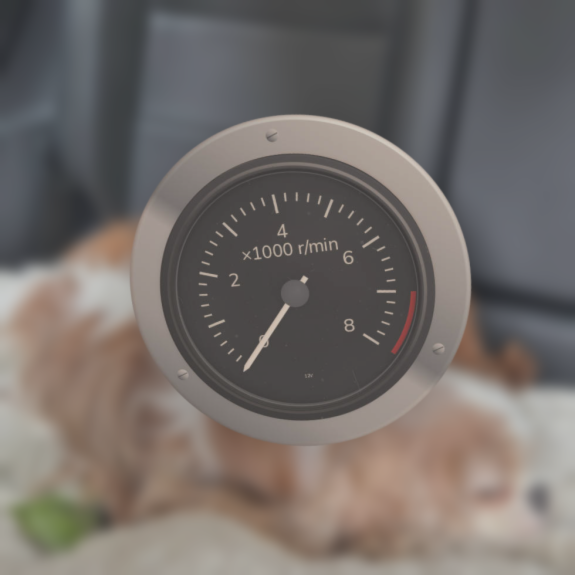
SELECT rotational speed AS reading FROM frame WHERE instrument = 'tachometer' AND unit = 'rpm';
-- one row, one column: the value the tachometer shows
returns 0 rpm
